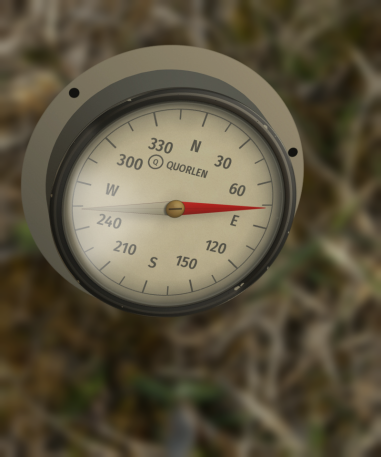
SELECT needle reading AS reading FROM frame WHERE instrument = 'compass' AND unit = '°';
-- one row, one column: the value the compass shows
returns 75 °
